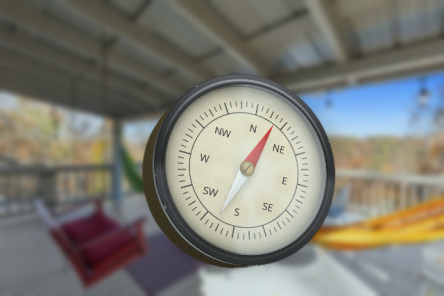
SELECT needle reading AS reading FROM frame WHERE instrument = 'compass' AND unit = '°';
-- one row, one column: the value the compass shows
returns 20 °
